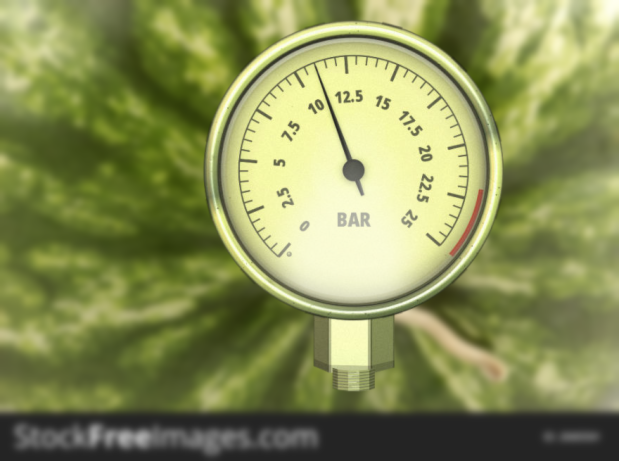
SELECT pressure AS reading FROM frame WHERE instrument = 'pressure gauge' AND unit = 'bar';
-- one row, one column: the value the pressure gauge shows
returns 11 bar
